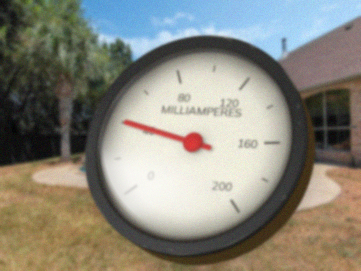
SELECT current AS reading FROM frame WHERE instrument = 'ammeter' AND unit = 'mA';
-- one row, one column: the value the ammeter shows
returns 40 mA
